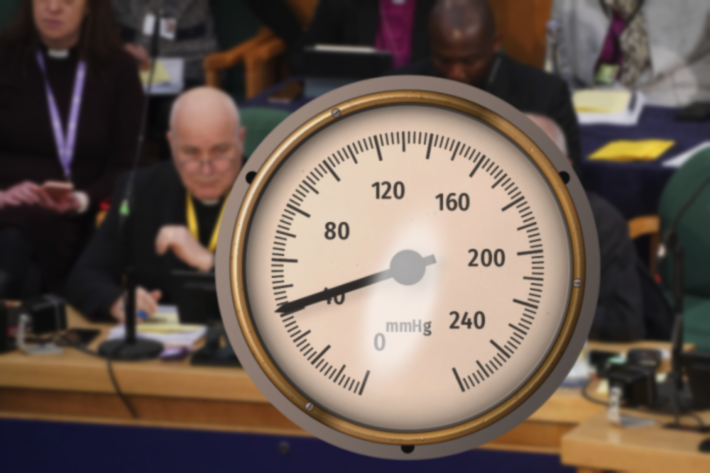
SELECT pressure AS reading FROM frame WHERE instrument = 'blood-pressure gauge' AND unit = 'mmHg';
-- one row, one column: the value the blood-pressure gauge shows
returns 42 mmHg
